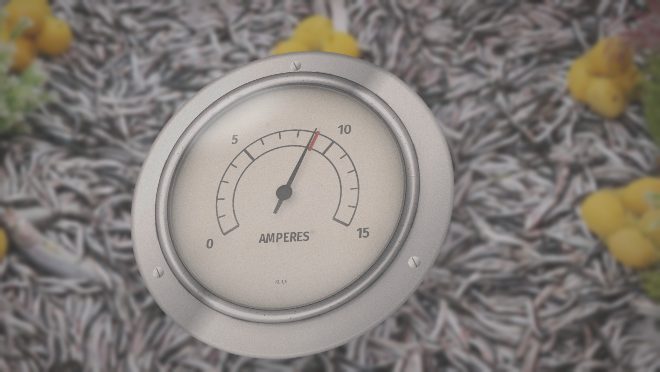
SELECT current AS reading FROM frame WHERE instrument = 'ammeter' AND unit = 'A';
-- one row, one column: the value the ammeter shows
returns 9 A
